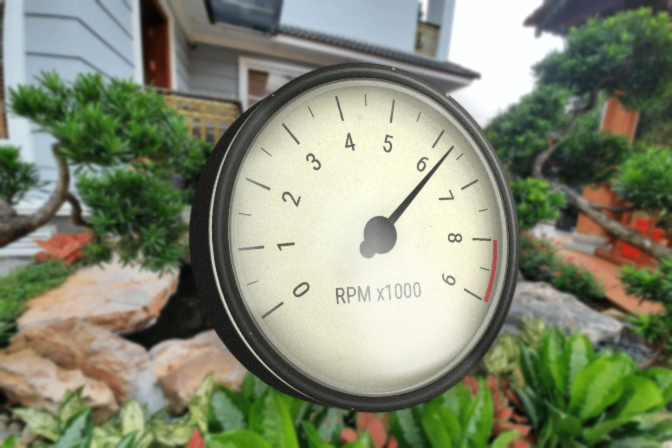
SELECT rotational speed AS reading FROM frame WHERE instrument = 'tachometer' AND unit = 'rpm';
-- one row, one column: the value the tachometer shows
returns 6250 rpm
